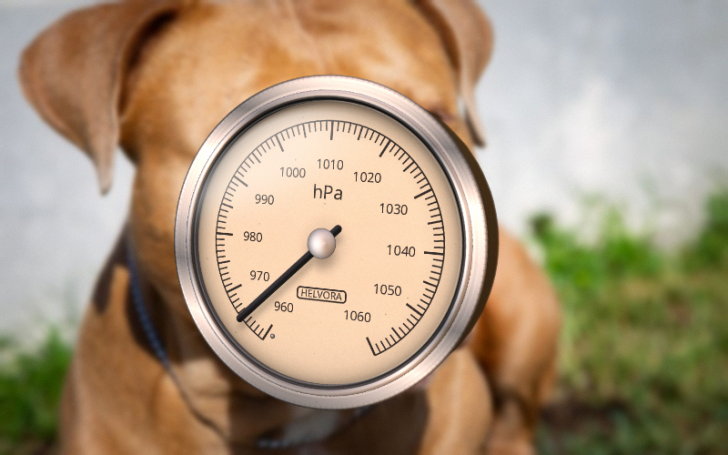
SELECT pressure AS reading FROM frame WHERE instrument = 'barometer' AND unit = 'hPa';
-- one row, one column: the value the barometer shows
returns 965 hPa
